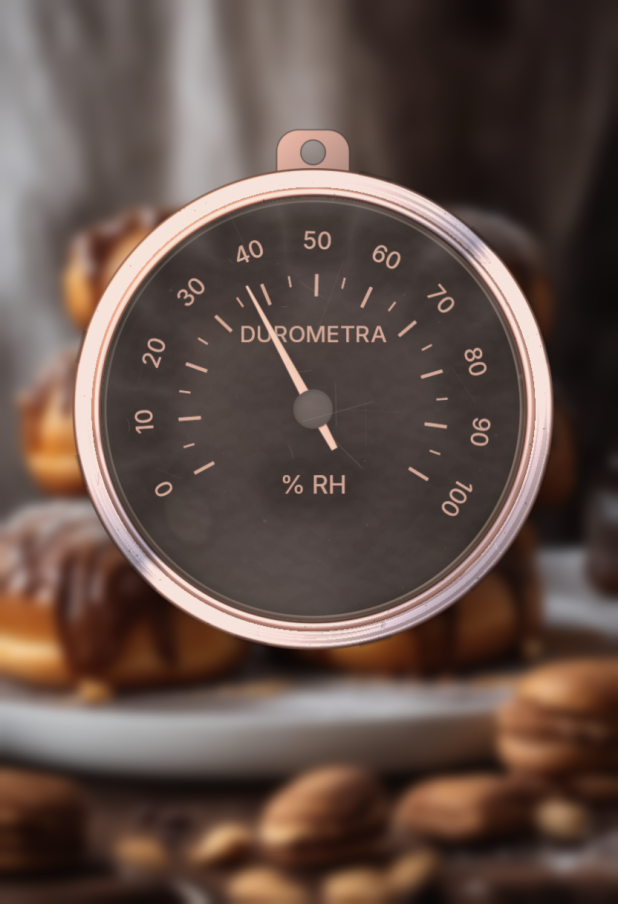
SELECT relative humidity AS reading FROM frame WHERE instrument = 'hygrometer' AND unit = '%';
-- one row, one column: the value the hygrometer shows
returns 37.5 %
